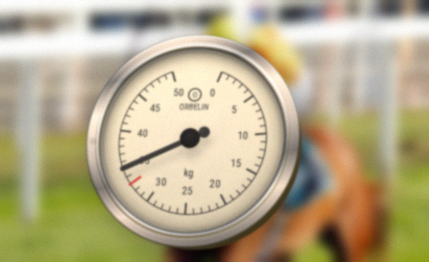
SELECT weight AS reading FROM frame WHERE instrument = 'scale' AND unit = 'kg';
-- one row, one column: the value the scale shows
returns 35 kg
